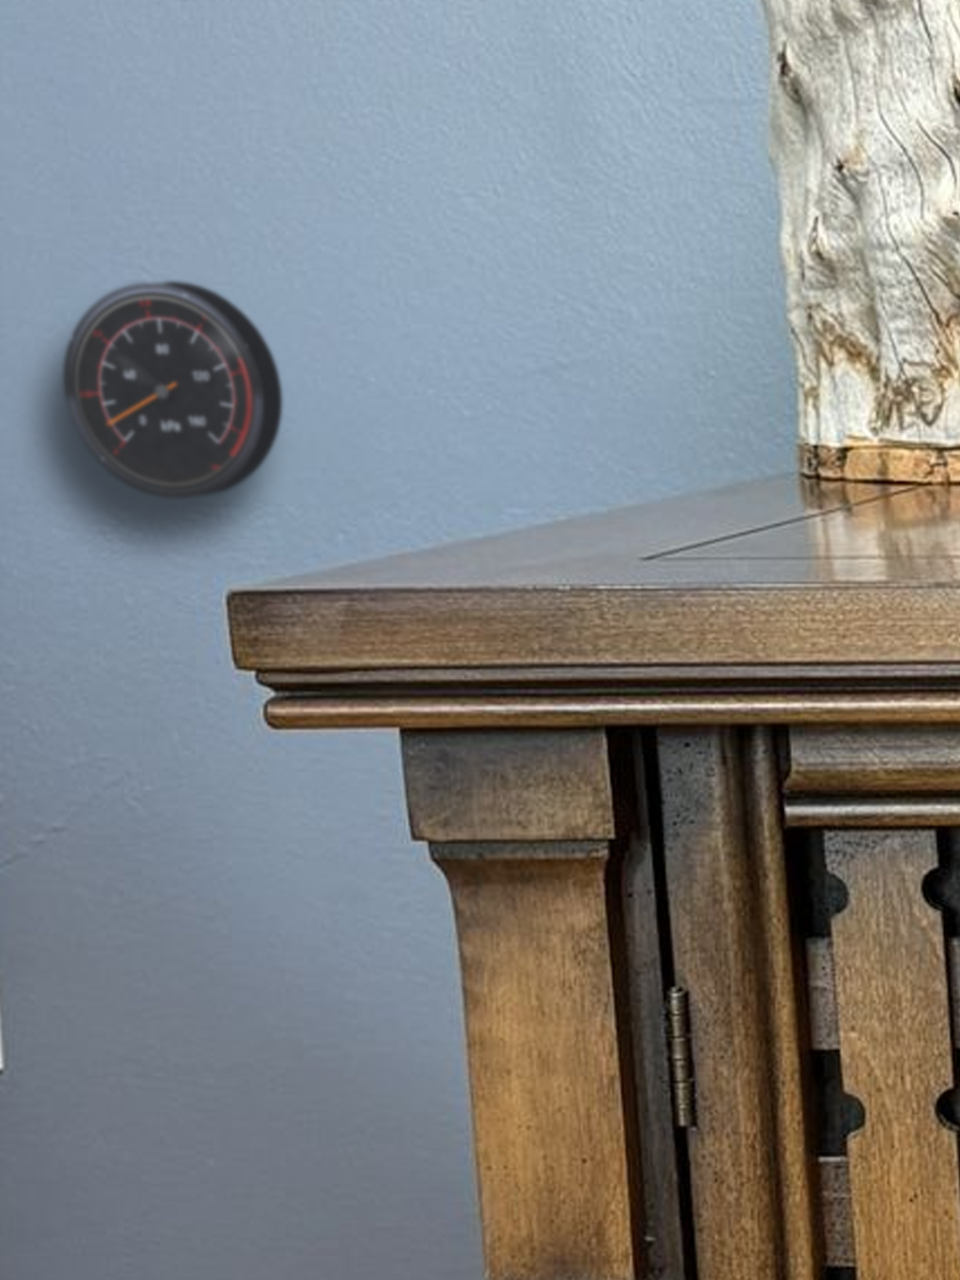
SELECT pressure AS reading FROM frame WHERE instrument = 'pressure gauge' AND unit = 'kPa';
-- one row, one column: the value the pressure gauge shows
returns 10 kPa
